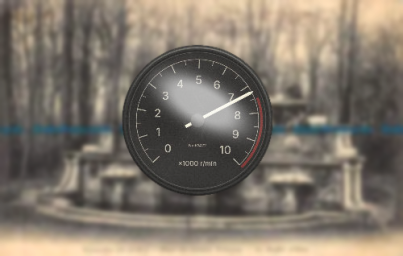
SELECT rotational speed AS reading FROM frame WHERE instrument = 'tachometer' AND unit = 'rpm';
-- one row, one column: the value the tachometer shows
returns 7250 rpm
